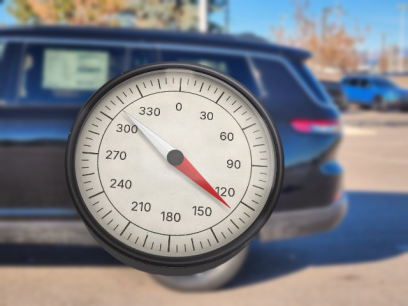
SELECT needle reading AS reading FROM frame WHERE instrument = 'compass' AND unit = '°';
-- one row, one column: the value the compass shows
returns 130 °
